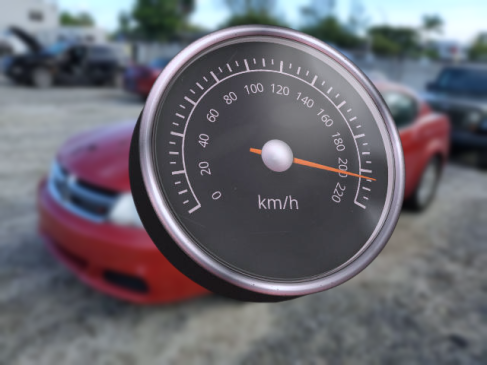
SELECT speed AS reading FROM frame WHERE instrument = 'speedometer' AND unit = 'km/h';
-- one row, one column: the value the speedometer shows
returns 205 km/h
